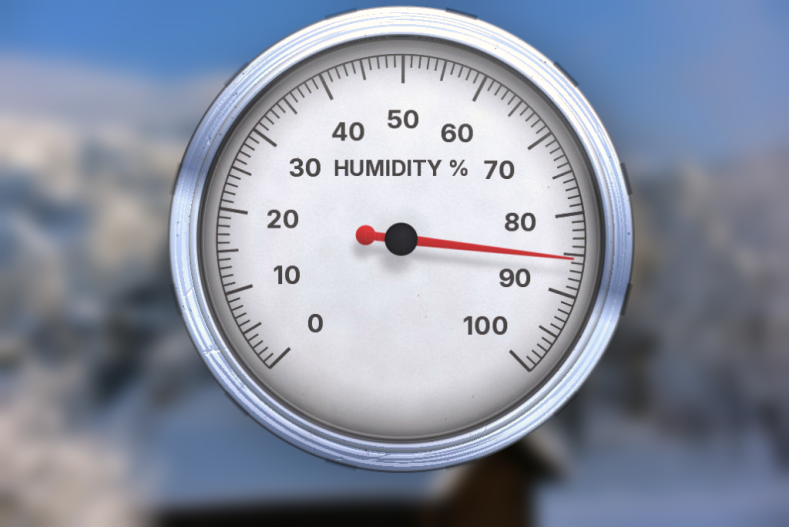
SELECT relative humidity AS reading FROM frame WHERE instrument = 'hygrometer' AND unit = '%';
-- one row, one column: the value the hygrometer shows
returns 85.5 %
